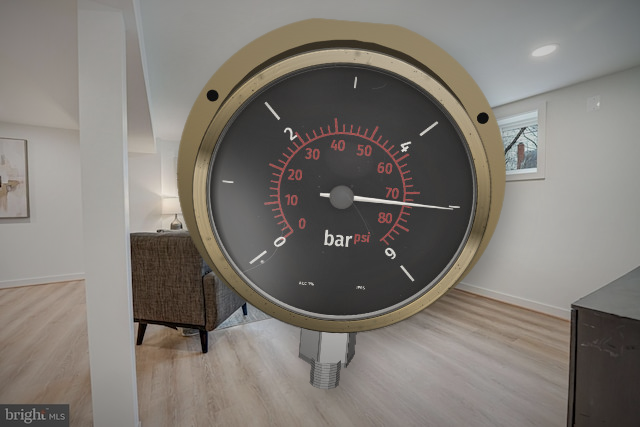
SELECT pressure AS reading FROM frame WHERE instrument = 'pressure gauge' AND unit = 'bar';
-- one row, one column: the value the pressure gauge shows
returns 5 bar
